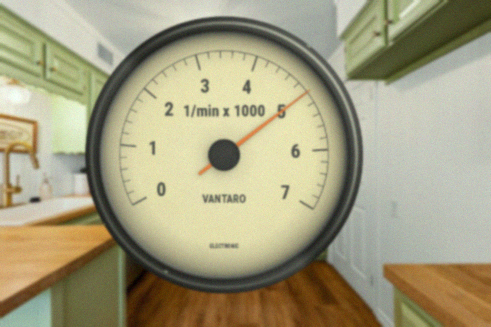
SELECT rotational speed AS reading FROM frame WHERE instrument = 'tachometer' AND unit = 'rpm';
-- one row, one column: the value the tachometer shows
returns 5000 rpm
